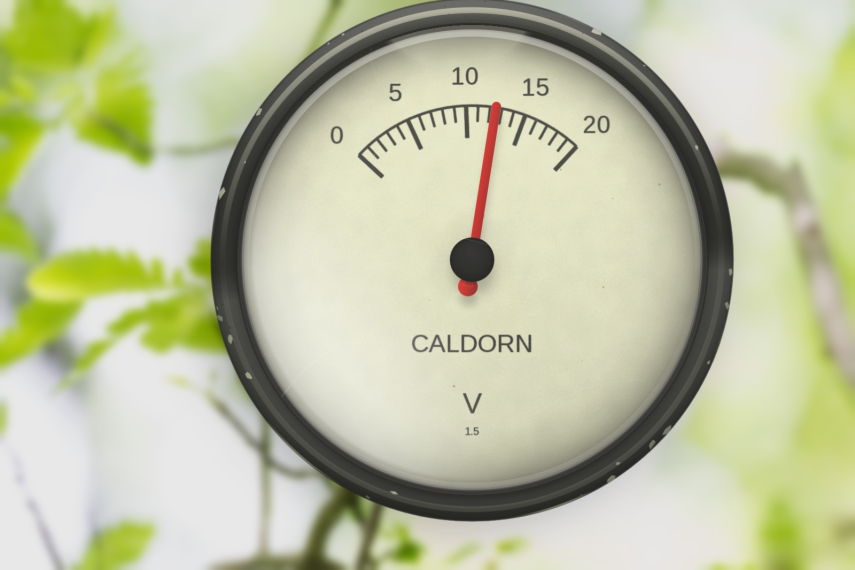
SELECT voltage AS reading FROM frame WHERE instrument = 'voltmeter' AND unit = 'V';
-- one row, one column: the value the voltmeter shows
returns 12.5 V
